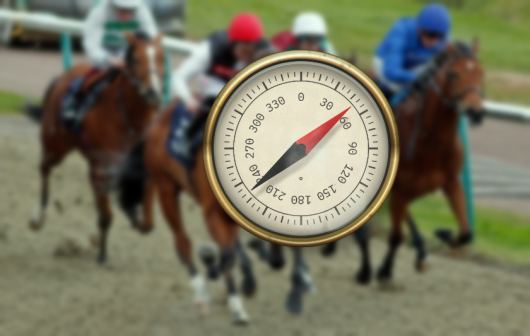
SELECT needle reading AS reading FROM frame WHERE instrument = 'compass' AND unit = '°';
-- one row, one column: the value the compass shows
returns 50 °
